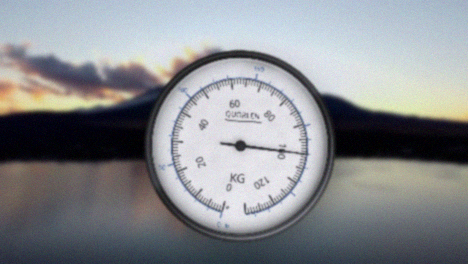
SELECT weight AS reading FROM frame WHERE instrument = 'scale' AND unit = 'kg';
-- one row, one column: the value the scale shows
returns 100 kg
